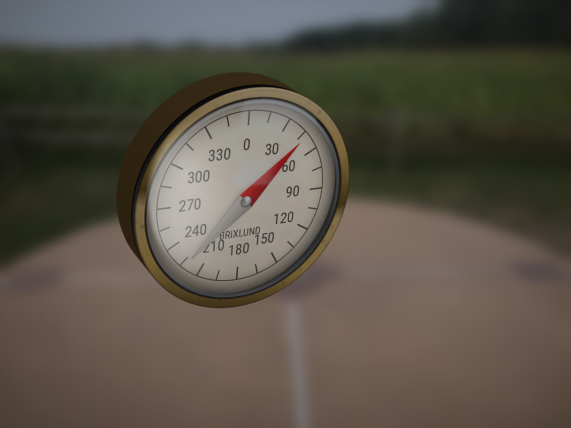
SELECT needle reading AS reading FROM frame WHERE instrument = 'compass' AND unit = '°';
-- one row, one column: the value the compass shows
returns 45 °
